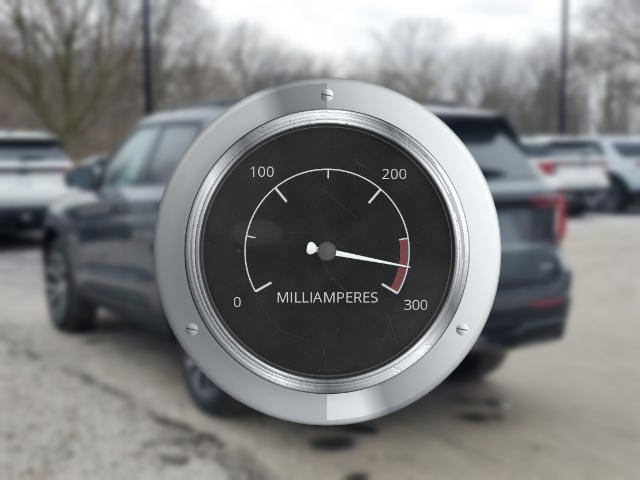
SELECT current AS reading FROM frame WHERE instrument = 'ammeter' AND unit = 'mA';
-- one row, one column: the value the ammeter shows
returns 275 mA
